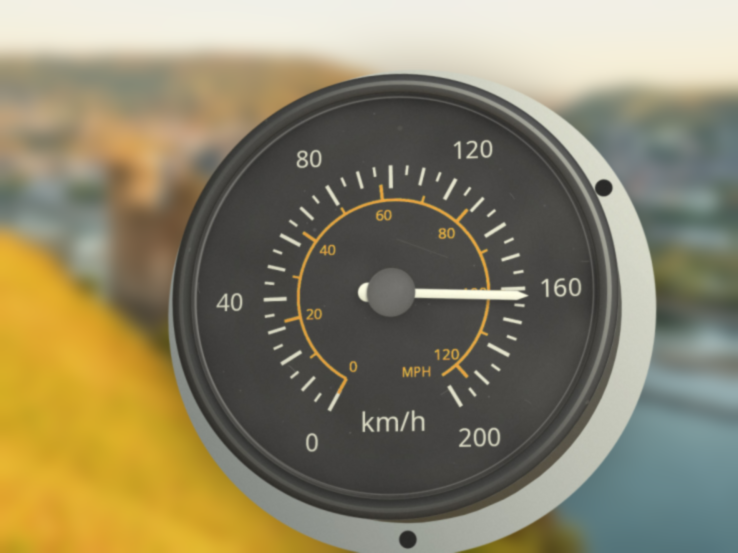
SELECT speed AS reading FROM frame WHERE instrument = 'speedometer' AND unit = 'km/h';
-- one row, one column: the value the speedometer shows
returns 162.5 km/h
